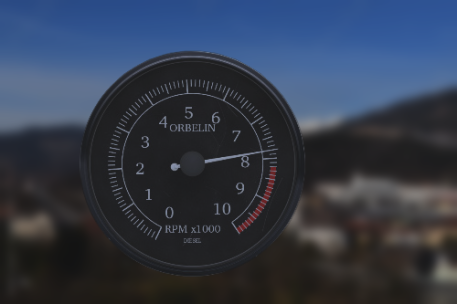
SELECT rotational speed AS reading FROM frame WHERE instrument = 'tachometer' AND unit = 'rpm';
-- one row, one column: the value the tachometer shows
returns 7800 rpm
